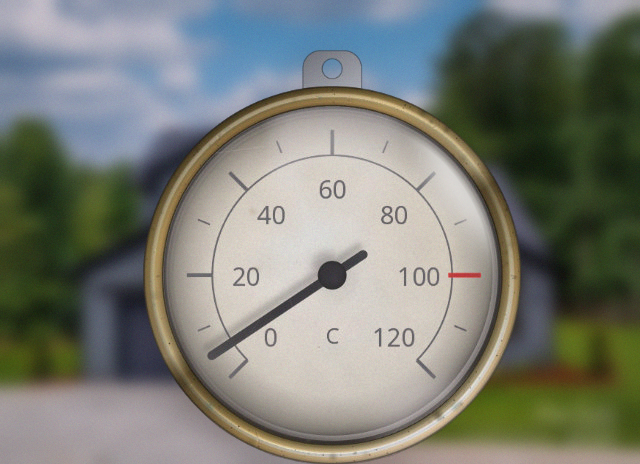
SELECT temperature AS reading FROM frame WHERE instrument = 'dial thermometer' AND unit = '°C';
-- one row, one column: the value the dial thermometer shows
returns 5 °C
